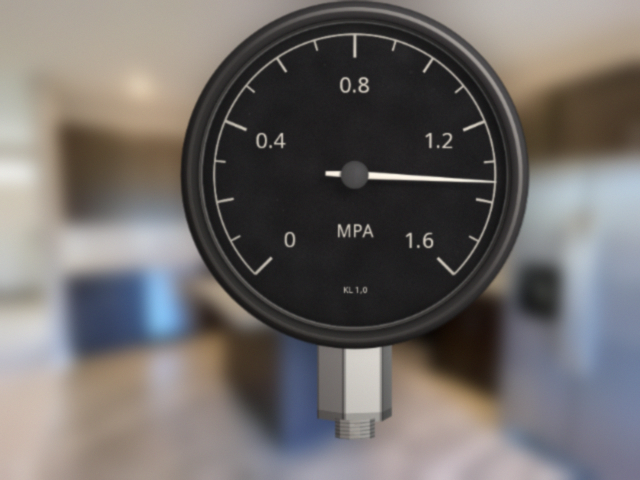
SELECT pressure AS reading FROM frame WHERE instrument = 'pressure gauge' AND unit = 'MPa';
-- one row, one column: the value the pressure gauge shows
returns 1.35 MPa
